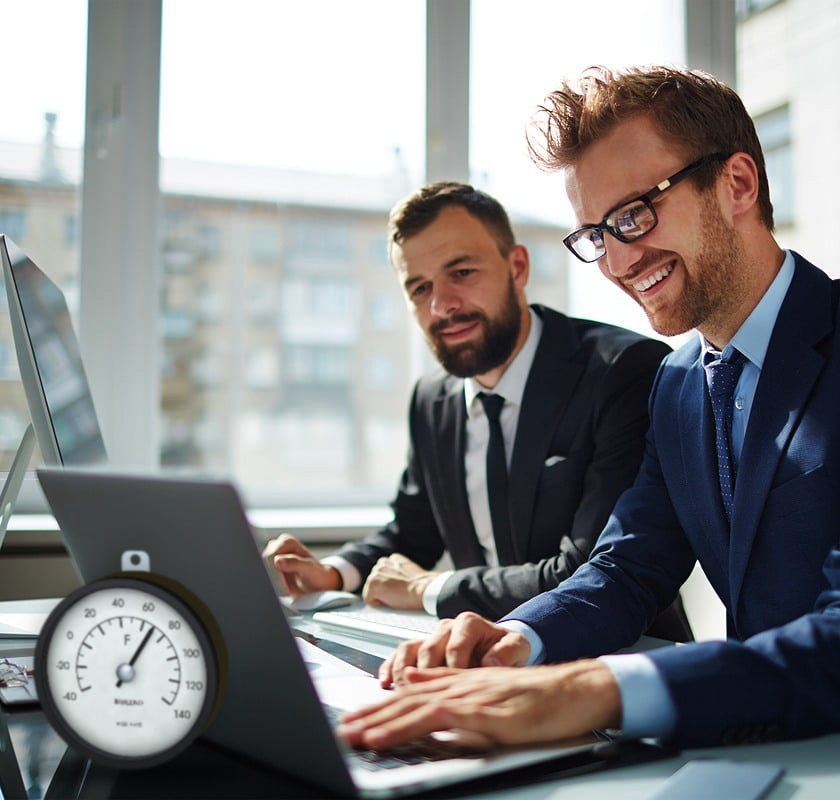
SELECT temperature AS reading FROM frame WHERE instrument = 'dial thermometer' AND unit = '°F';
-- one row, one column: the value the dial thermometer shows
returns 70 °F
